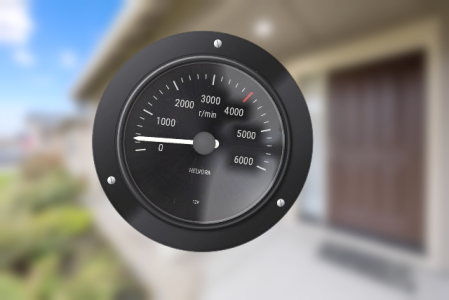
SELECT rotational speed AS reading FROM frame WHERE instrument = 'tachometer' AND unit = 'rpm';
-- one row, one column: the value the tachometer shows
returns 300 rpm
